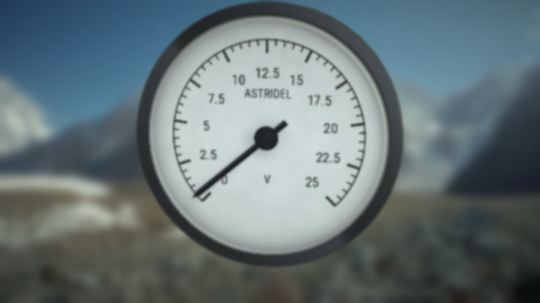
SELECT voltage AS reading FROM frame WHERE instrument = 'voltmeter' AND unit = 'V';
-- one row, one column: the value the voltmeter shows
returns 0.5 V
